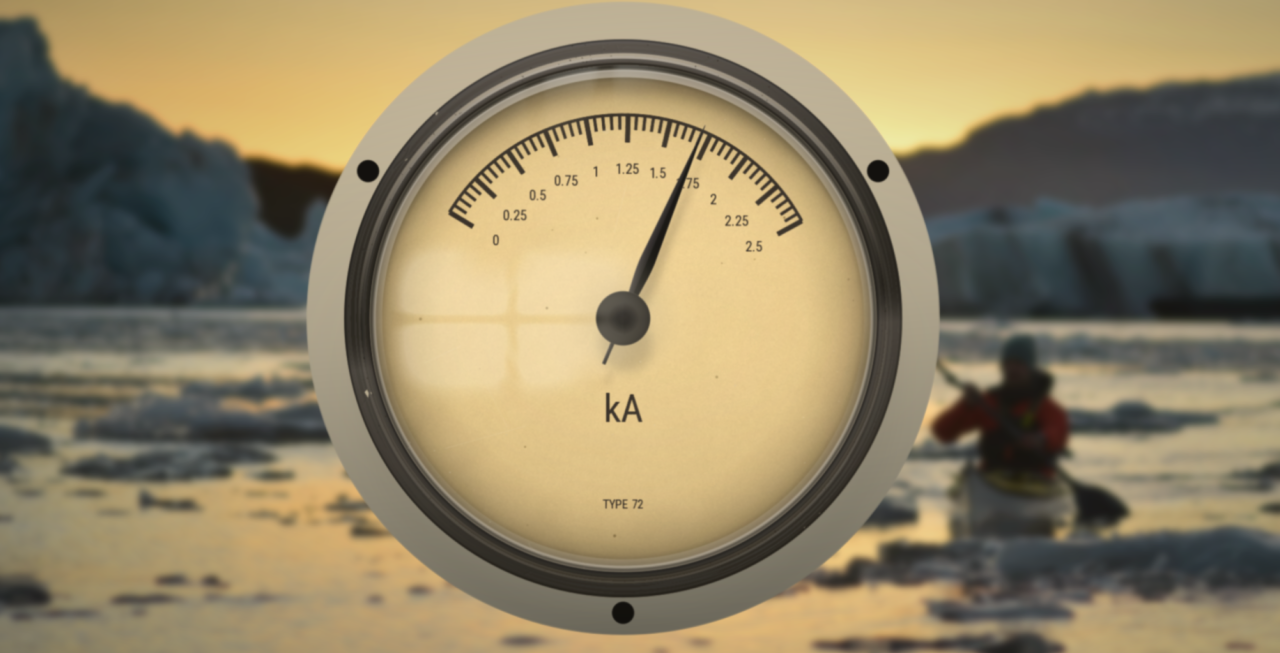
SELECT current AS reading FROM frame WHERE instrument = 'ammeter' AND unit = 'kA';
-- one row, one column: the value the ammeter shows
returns 1.7 kA
